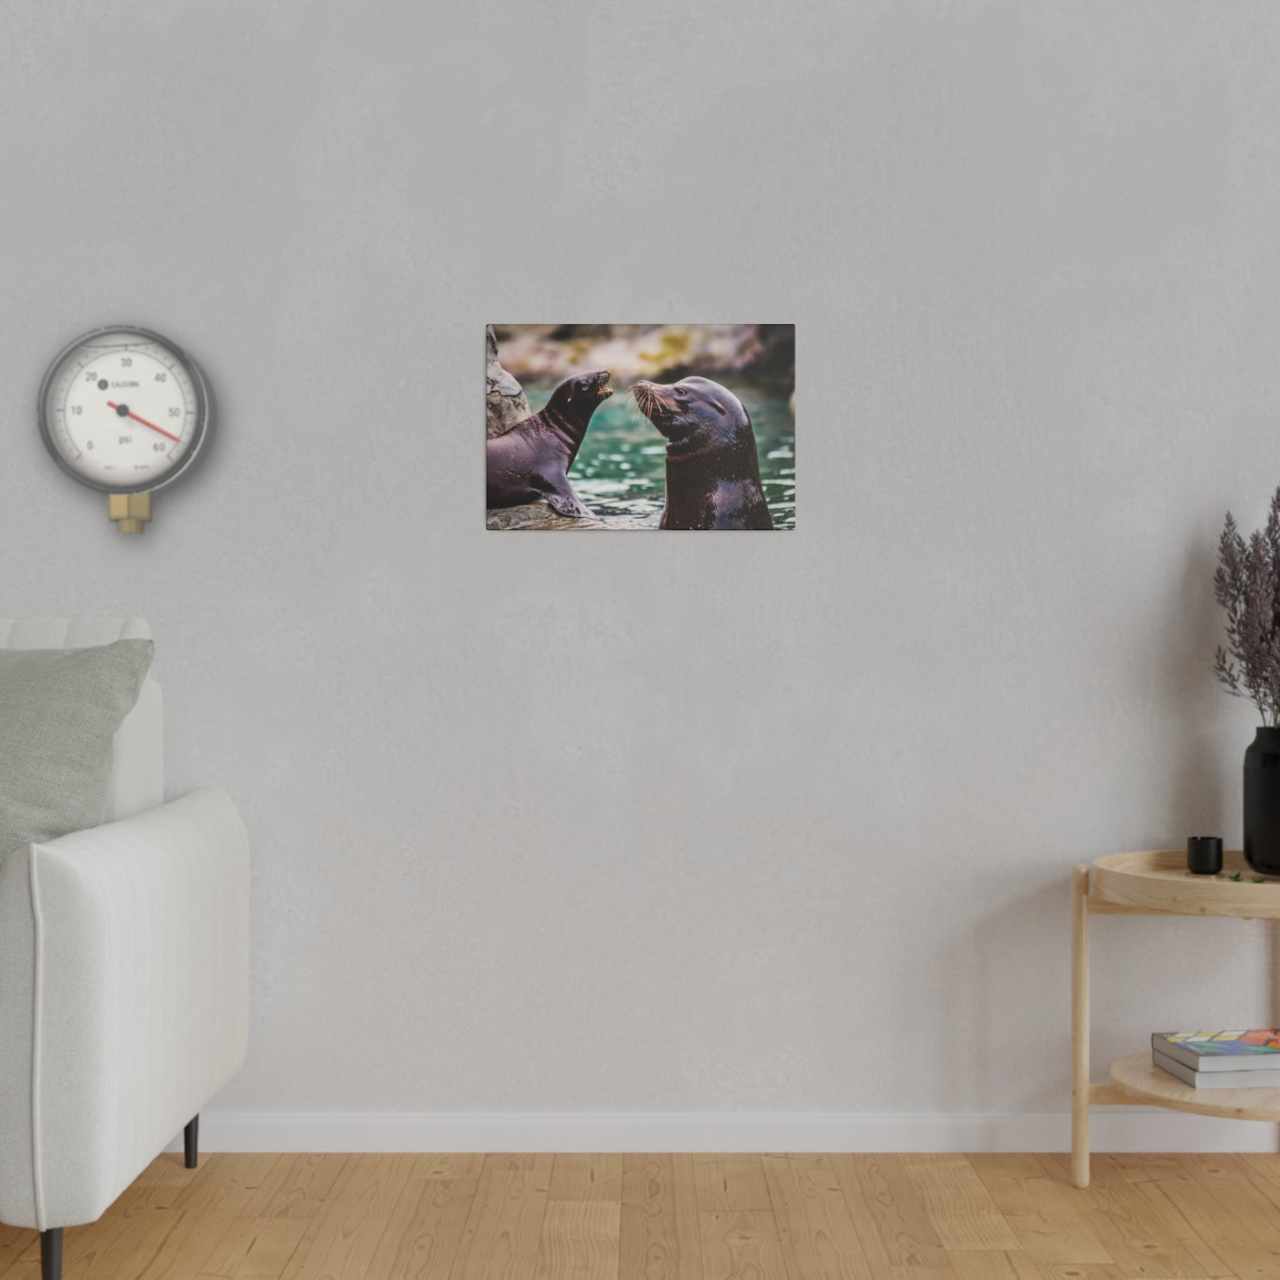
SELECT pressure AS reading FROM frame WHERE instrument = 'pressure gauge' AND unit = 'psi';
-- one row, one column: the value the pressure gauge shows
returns 56 psi
